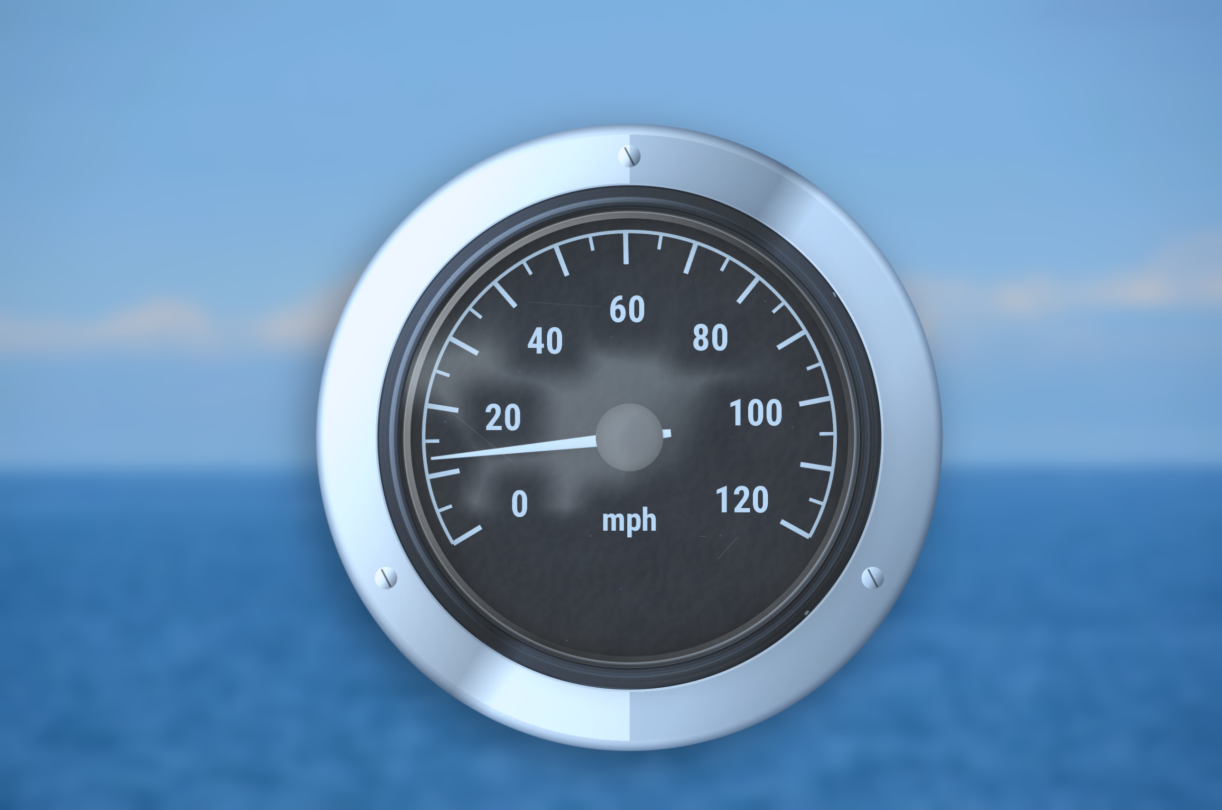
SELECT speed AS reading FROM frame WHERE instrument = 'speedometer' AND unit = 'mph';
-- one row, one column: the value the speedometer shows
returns 12.5 mph
